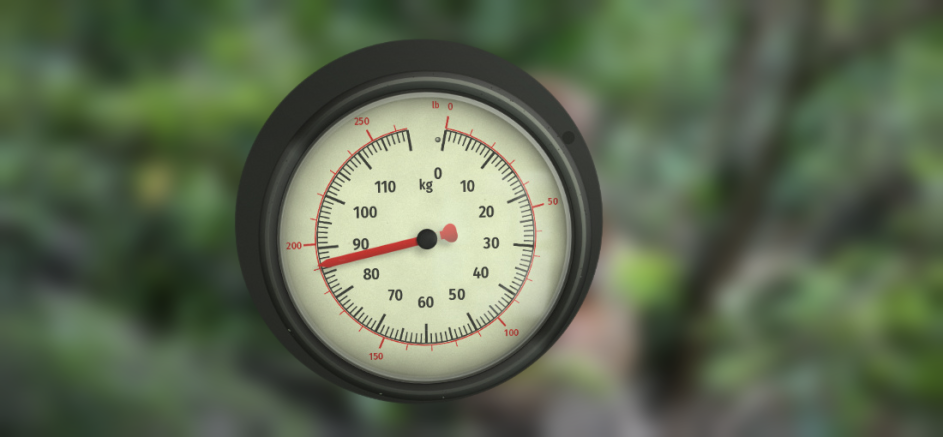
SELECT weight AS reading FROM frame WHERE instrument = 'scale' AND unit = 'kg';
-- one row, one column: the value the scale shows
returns 87 kg
